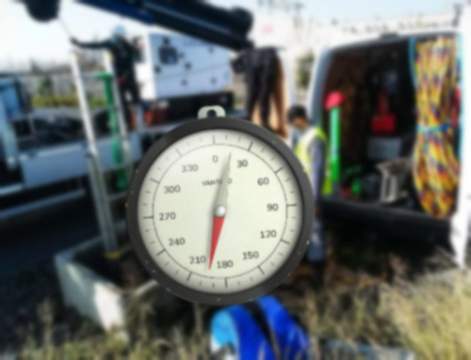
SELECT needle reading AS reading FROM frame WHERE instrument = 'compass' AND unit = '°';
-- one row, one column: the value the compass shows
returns 195 °
